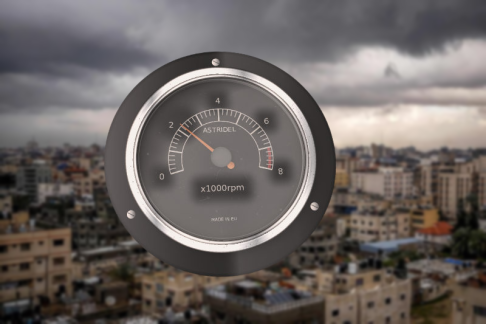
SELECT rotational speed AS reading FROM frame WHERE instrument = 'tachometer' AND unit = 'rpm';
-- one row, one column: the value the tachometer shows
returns 2200 rpm
